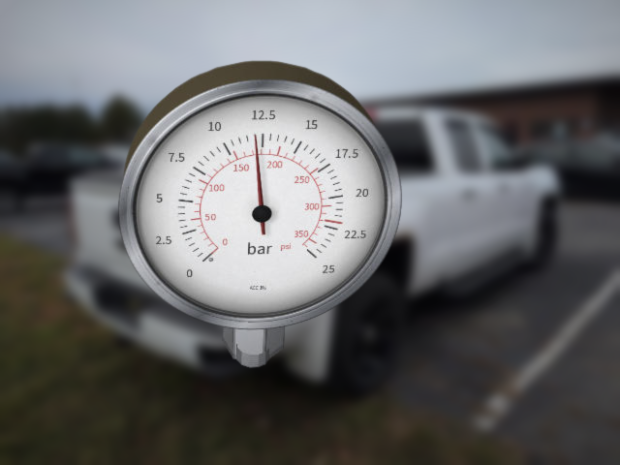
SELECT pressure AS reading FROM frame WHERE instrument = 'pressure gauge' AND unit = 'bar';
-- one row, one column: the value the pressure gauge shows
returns 12 bar
